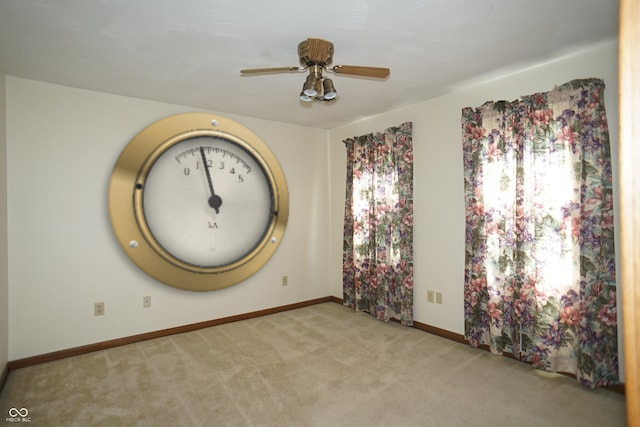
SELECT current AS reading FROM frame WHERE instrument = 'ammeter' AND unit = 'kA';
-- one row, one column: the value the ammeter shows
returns 1.5 kA
